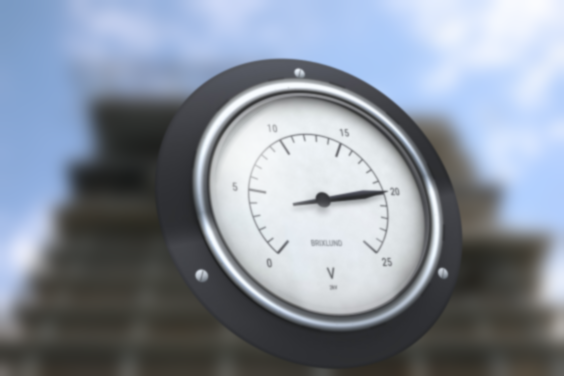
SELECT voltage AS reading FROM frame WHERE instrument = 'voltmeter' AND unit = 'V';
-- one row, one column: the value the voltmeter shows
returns 20 V
